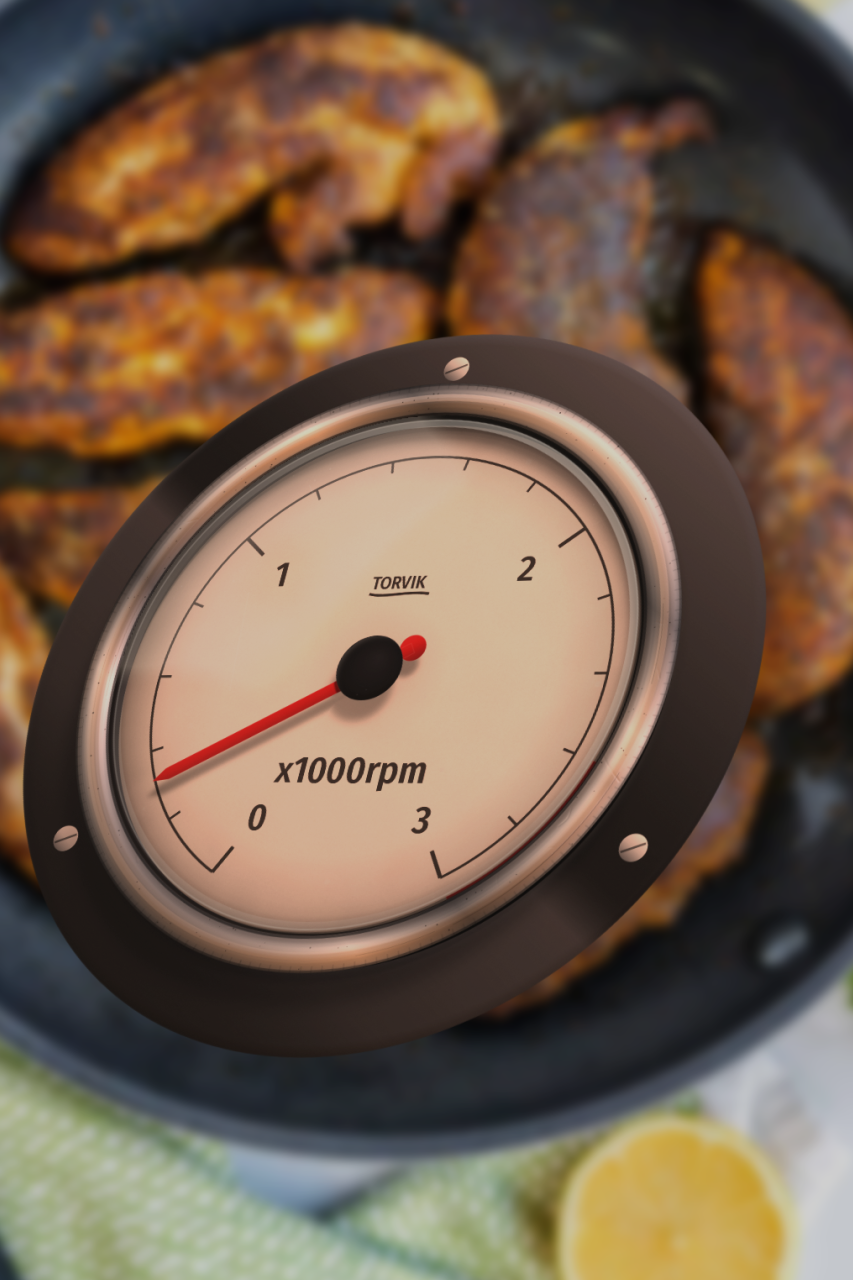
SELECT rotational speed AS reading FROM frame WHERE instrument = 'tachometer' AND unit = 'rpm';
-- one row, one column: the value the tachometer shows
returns 300 rpm
